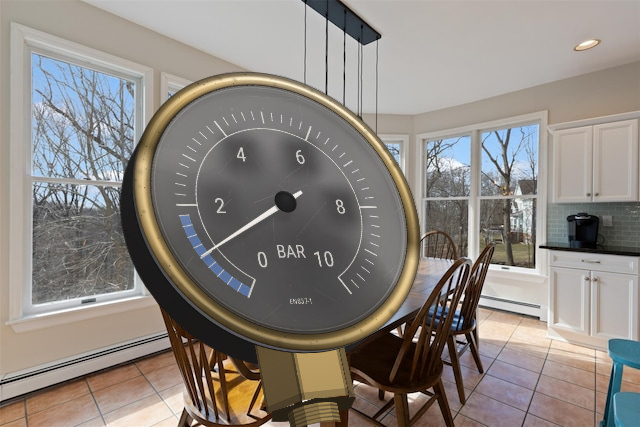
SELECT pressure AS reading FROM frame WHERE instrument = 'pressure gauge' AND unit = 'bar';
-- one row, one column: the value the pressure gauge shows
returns 1 bar
